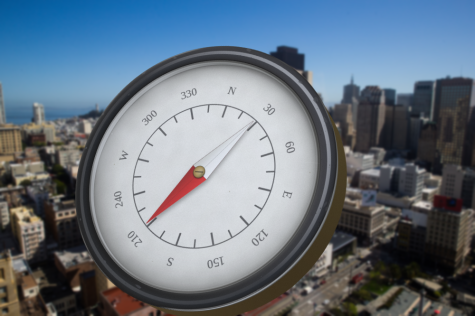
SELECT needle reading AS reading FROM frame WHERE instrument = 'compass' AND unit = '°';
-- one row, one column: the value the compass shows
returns 210 °
